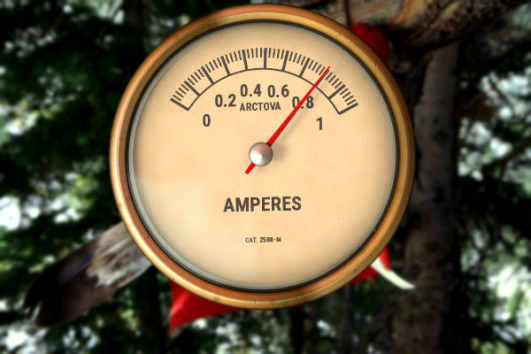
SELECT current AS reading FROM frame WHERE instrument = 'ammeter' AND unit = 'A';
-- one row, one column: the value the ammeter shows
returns 0.8 A
